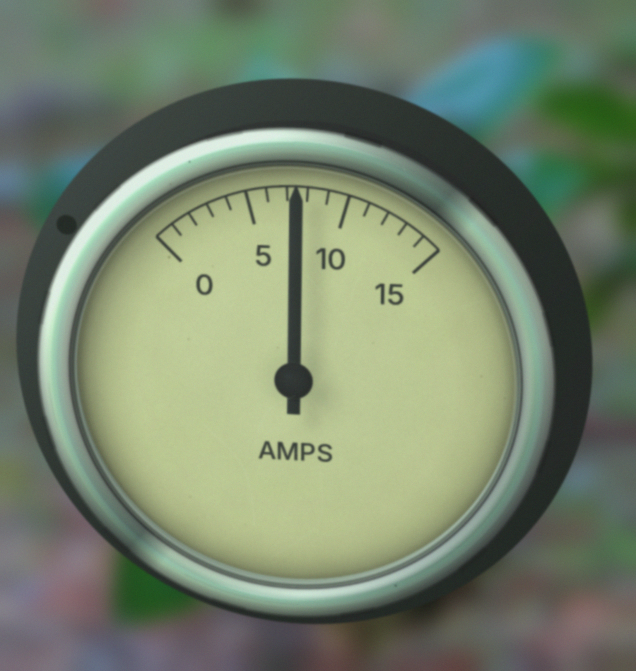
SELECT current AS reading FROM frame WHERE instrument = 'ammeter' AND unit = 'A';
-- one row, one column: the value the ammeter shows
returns 7.5 A
